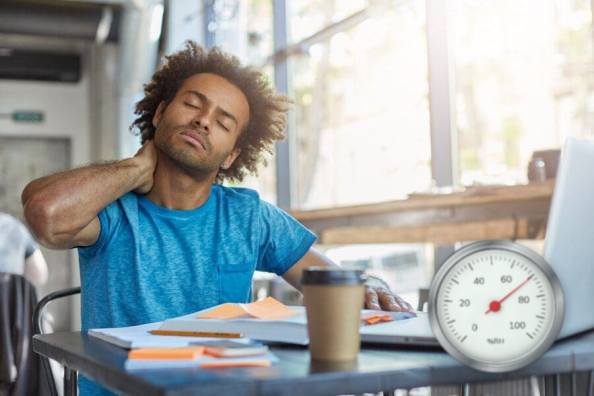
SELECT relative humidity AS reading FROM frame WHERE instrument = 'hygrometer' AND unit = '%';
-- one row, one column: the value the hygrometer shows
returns 70 %
